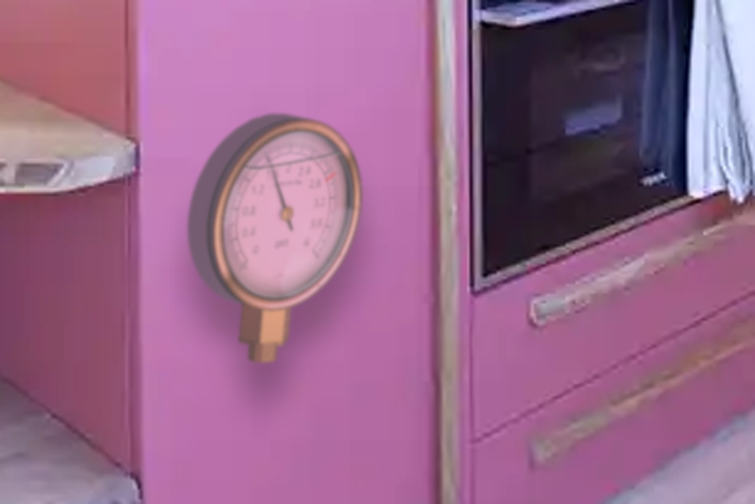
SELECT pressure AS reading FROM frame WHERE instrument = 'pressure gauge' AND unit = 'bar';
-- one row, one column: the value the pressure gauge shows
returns 1.6 bar
